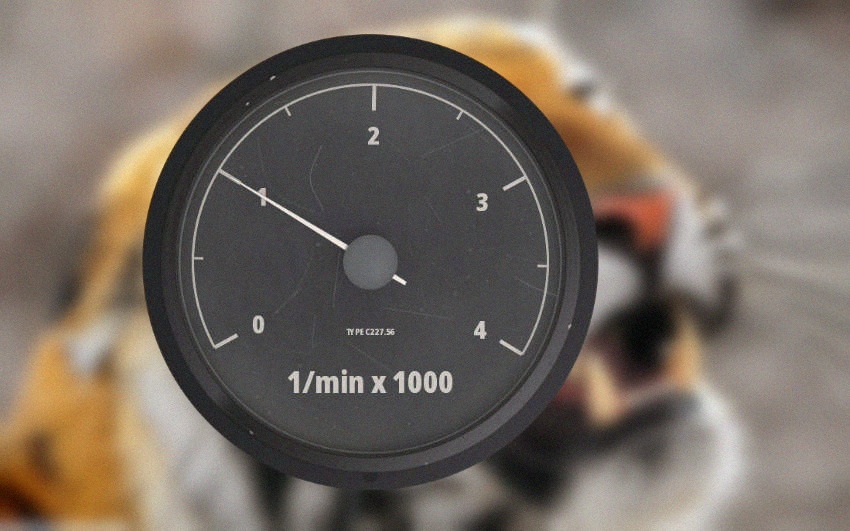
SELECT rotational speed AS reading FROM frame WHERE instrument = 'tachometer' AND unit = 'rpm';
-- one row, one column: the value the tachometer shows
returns 1000 rpm
